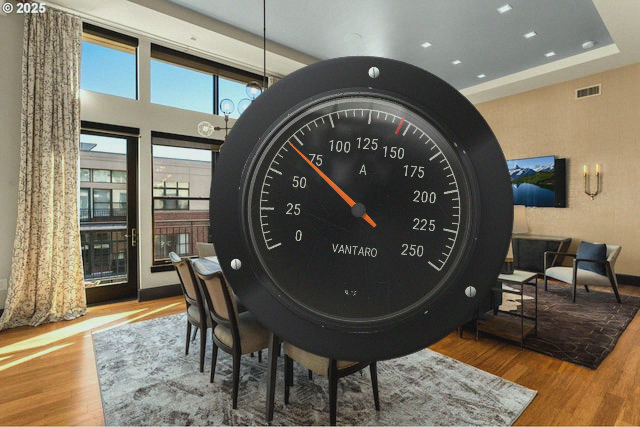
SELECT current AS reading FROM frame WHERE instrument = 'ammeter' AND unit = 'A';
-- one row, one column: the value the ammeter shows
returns 70 A
